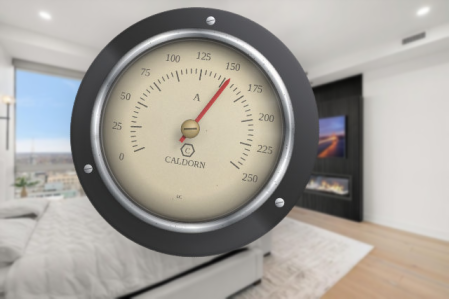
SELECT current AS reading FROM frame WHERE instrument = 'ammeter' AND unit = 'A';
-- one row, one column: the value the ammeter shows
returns 155 A
